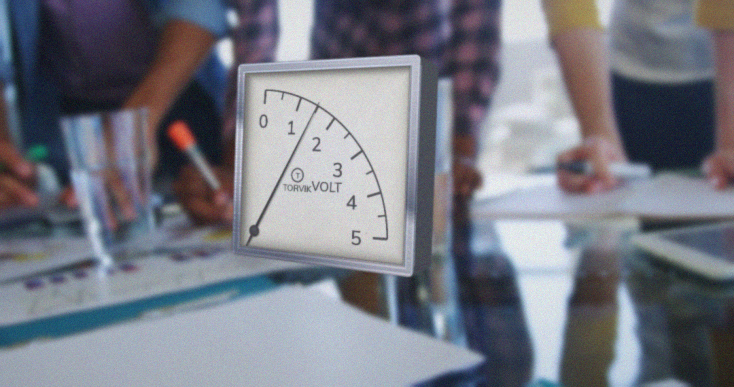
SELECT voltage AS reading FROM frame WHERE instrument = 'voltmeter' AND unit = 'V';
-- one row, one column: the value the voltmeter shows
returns 1.5 V
